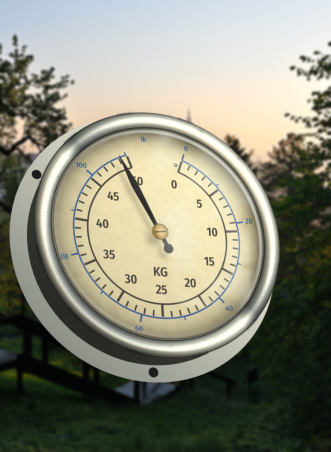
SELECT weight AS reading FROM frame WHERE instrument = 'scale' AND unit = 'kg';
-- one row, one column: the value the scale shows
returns 49 kg
